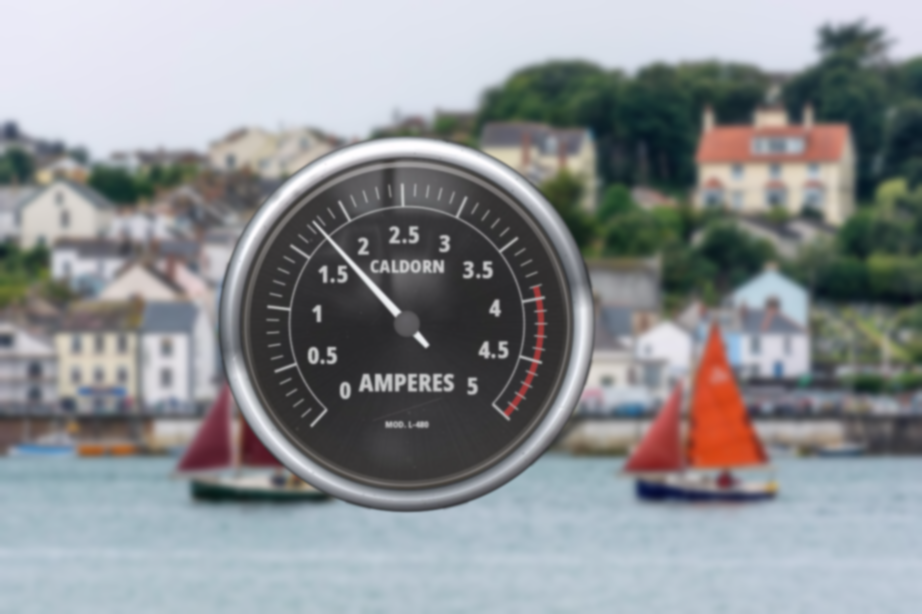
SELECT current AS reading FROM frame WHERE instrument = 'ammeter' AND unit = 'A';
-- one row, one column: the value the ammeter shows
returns 1.75 A
